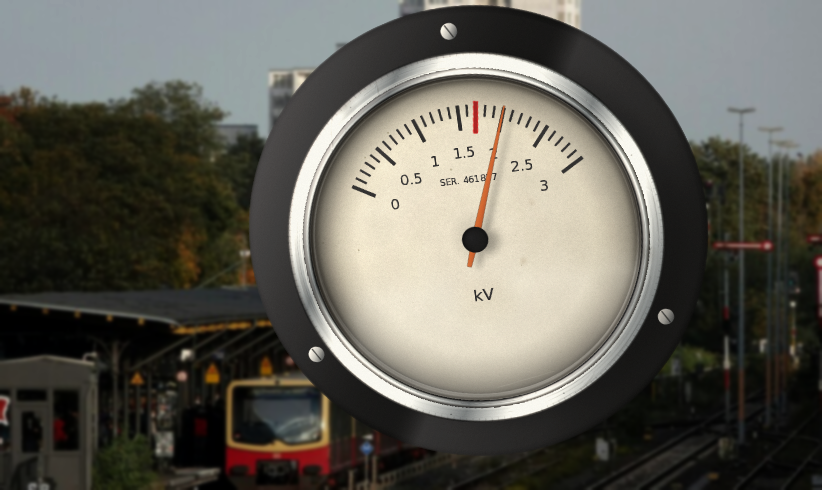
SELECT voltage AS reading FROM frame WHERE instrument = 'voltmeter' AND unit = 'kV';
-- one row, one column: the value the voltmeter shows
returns 2 kV
